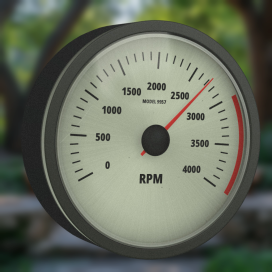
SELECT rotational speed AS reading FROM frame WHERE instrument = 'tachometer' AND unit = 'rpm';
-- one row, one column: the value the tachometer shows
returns 2700 rpm
